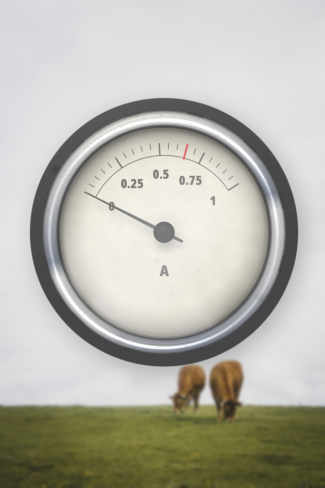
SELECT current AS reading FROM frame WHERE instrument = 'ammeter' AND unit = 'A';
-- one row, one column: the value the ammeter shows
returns 0 A
